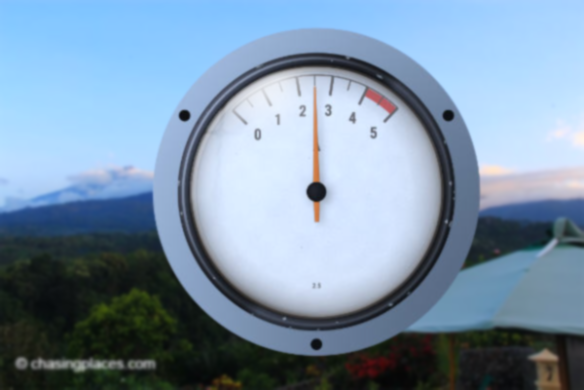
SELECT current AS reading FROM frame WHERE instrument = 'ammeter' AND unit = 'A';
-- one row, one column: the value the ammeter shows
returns 2.5 A
